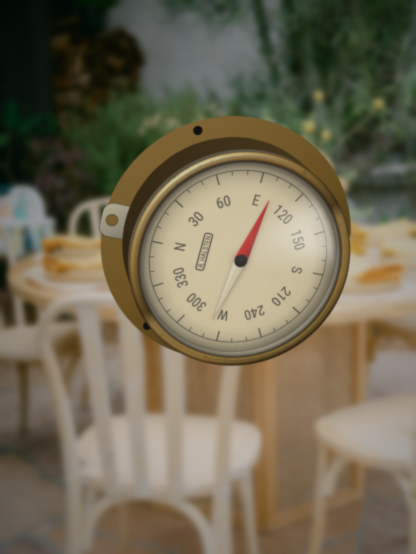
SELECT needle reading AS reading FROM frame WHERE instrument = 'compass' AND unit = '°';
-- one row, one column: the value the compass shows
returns 100 °
